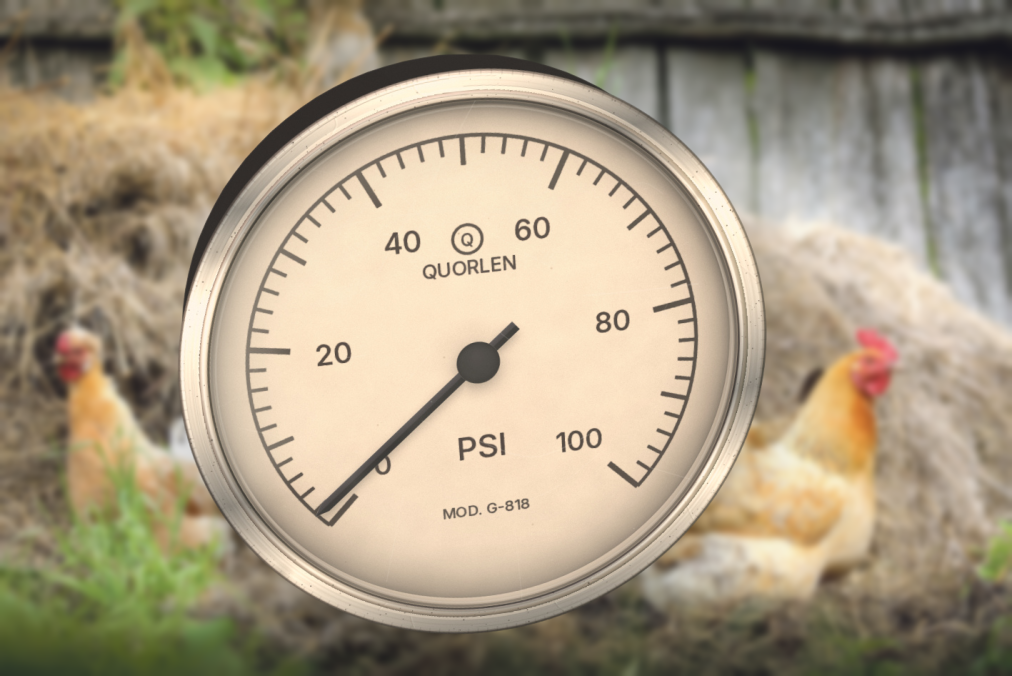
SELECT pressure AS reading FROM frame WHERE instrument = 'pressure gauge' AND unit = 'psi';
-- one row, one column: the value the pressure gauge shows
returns 2 psi
